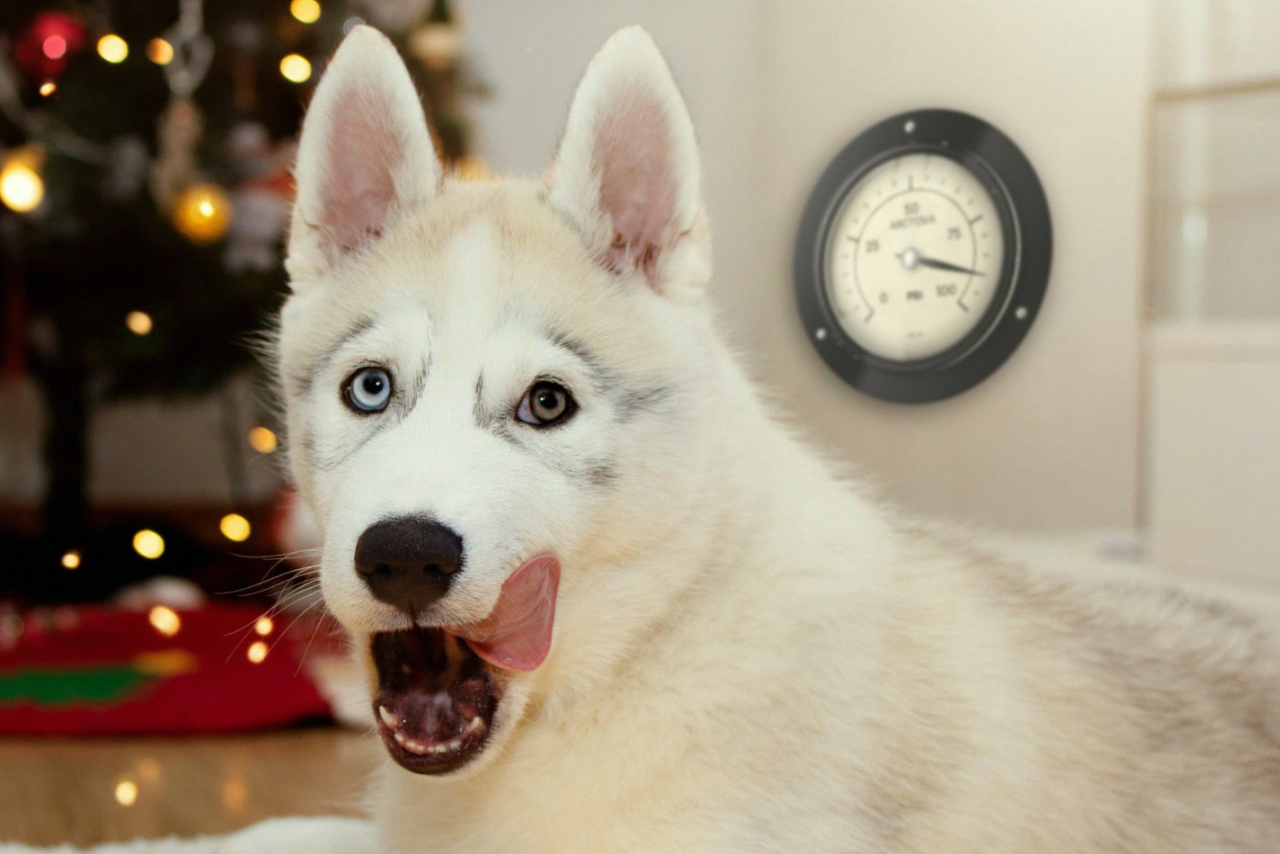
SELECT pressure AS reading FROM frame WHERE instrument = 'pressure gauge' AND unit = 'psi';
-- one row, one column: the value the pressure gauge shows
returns 90 psi
